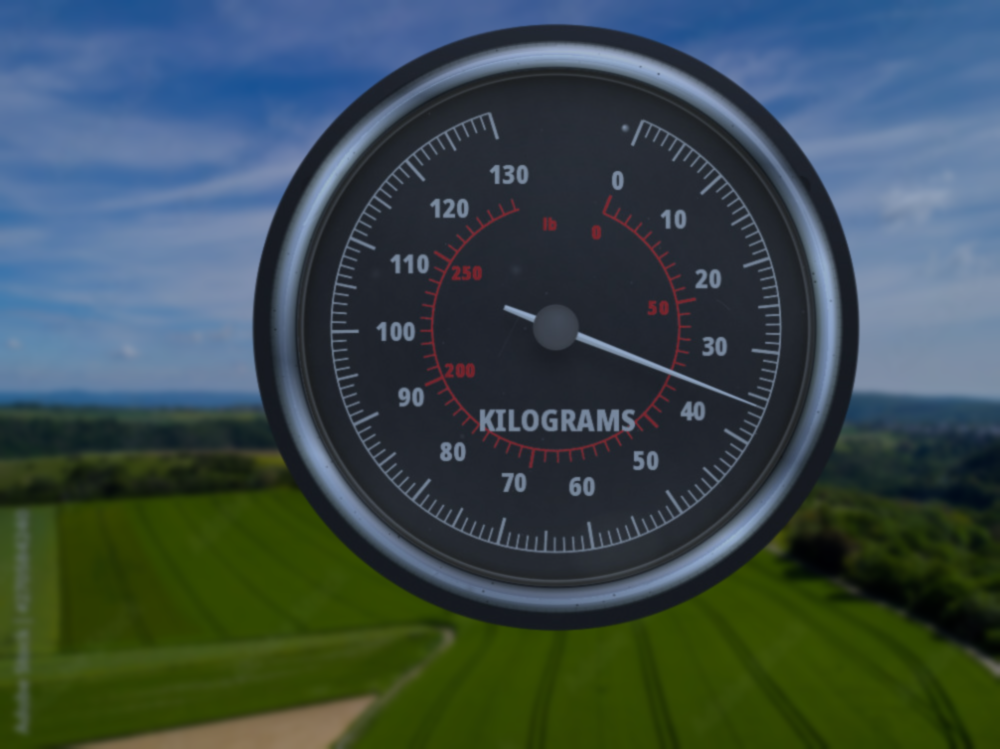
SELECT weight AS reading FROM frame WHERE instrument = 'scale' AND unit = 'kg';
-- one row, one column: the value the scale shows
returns 36 kg
